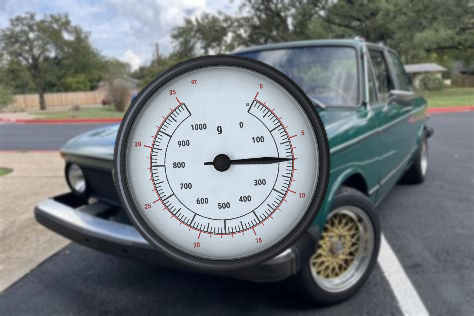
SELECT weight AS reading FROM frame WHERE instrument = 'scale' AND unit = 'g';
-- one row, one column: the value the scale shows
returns 200 g
